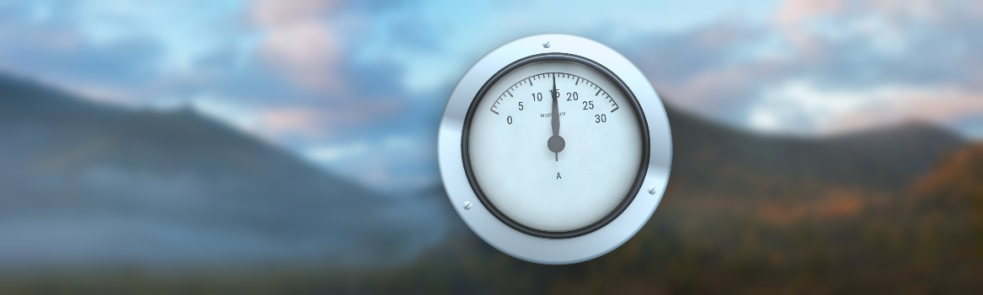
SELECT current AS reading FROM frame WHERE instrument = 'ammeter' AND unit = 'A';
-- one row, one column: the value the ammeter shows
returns 15 A
